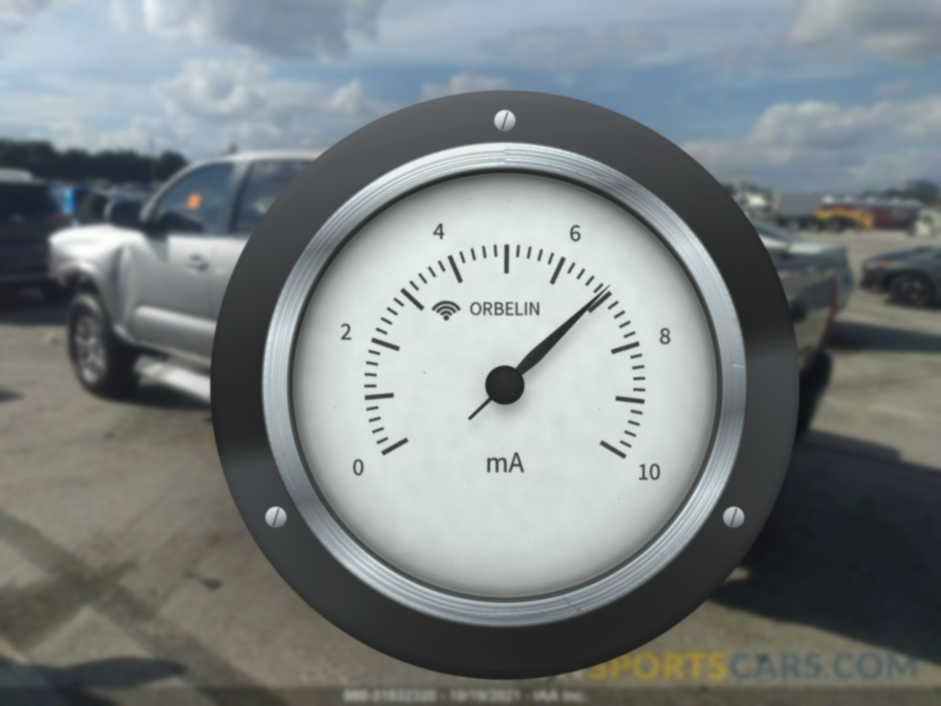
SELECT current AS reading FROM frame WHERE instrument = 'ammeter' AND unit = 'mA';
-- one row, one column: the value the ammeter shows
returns 6.9 mA
